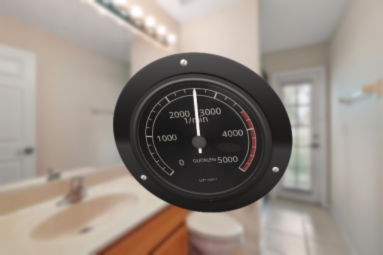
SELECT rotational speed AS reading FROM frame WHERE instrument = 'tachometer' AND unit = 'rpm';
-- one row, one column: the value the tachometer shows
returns 2600 rpm
